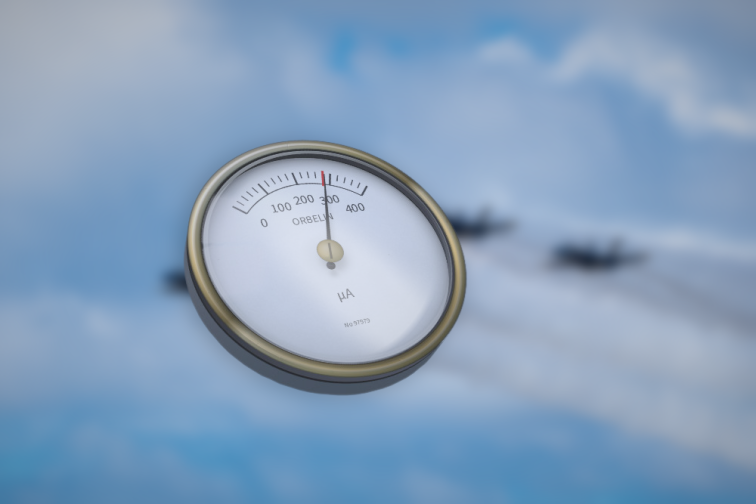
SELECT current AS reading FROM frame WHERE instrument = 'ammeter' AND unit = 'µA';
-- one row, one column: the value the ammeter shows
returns 280 µA
